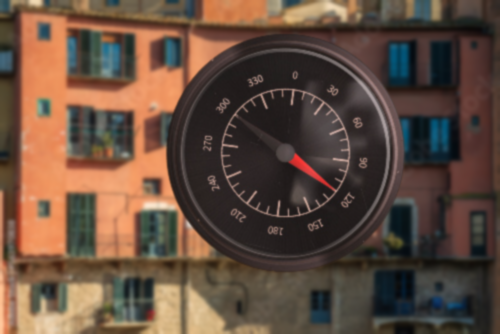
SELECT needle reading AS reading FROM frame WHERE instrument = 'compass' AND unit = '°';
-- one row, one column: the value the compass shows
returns 120 °
